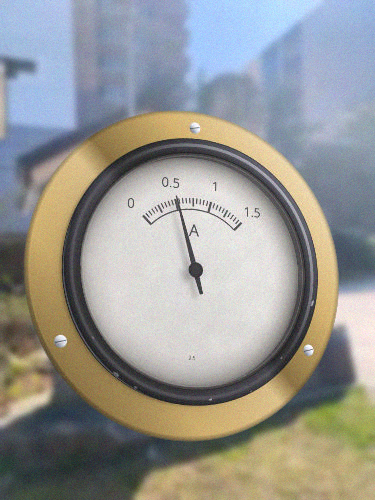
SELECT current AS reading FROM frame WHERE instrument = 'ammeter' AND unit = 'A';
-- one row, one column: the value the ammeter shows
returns 0.5 A
